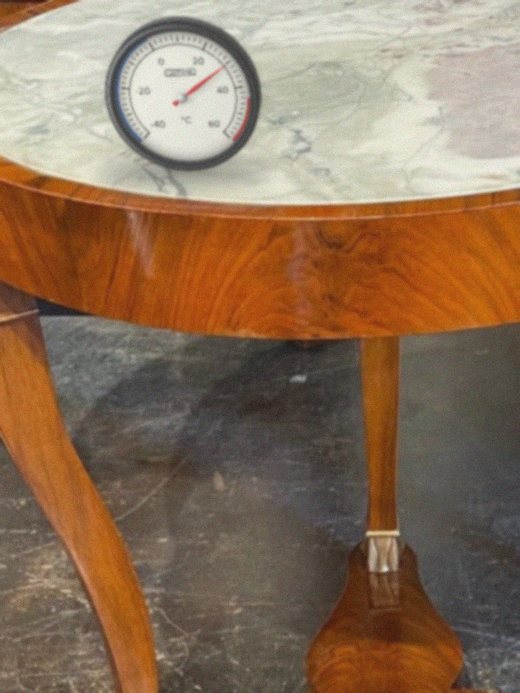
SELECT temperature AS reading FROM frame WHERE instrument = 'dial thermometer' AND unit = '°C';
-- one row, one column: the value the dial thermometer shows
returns 30 °C
